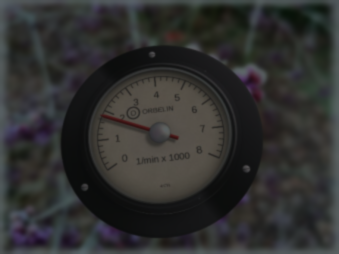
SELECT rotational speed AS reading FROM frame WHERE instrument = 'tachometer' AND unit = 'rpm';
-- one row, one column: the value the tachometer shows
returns 1800 rpm
